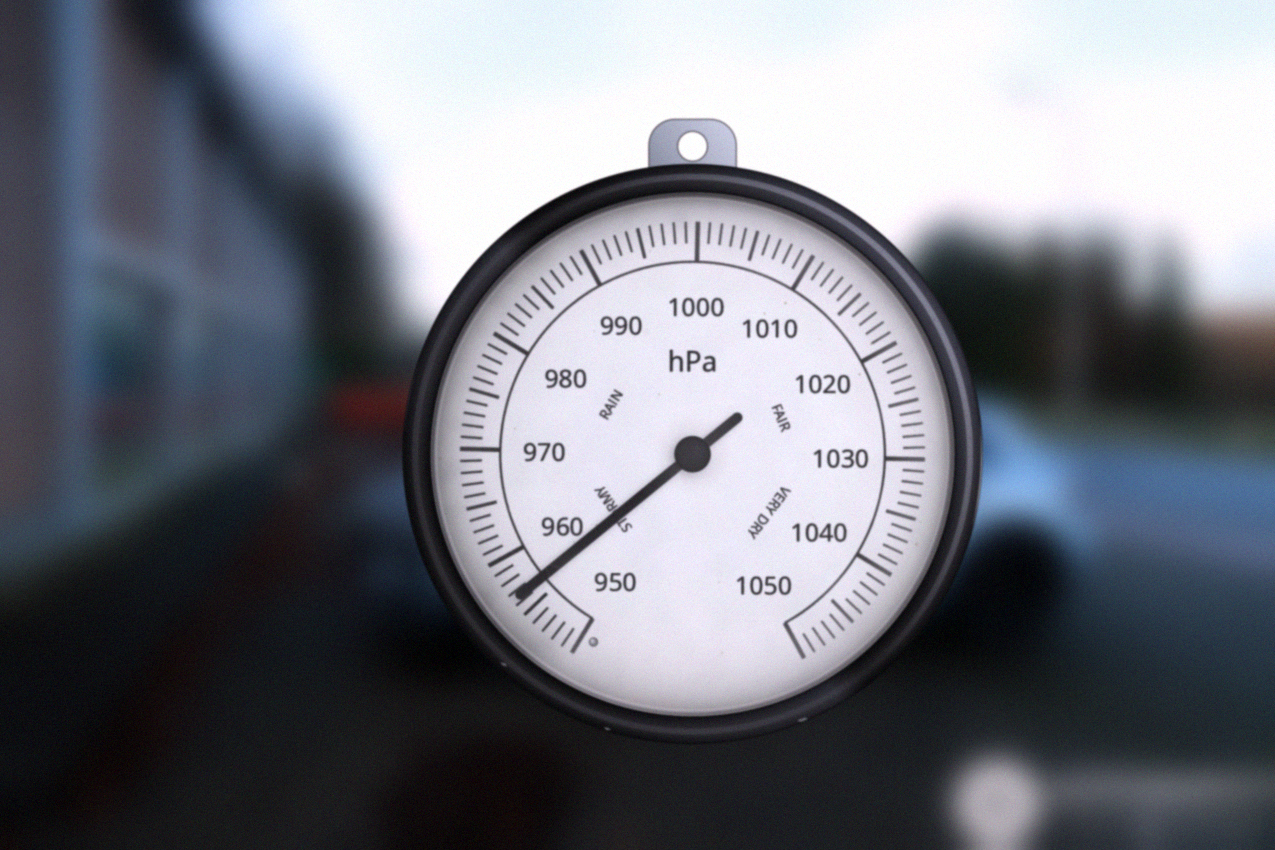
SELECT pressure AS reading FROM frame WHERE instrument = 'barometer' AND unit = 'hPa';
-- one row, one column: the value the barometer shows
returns 956.5 hPa
